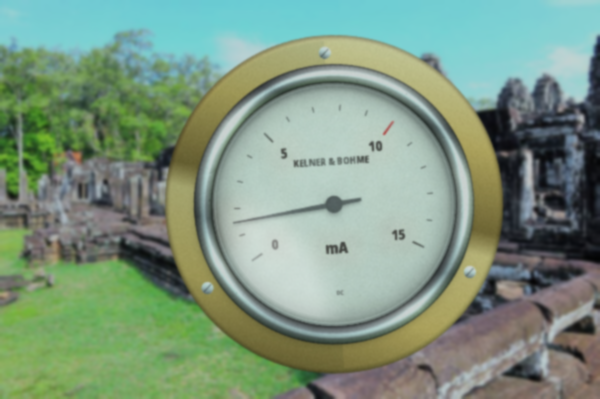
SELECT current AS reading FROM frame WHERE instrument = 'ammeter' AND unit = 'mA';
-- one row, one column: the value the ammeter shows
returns 1.5 mA
